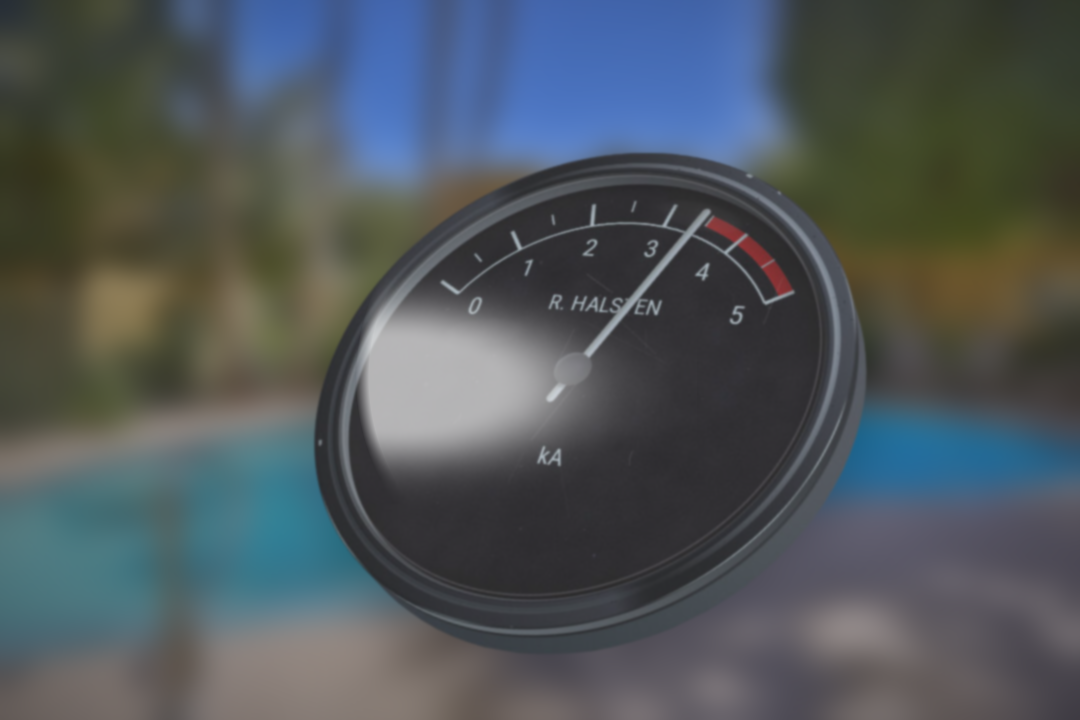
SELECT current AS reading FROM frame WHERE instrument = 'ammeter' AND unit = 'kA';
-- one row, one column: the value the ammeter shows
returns 3.5 kA
